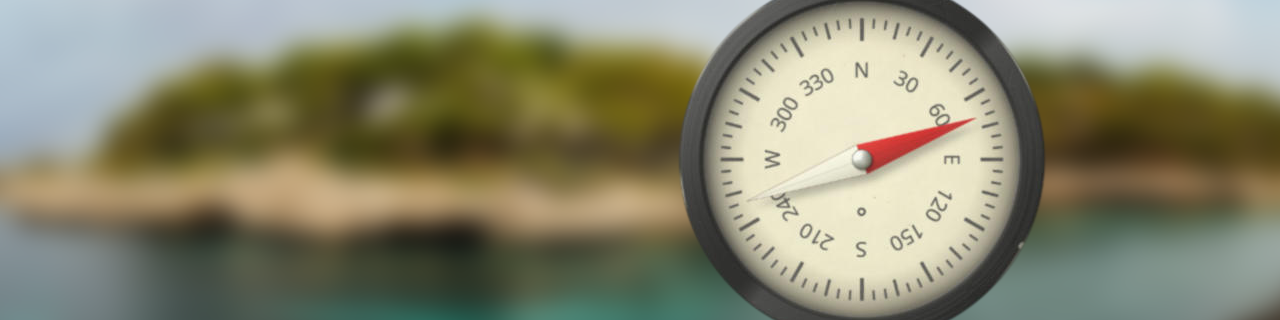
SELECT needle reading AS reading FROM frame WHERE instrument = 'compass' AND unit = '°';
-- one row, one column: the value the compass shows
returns 70 °
